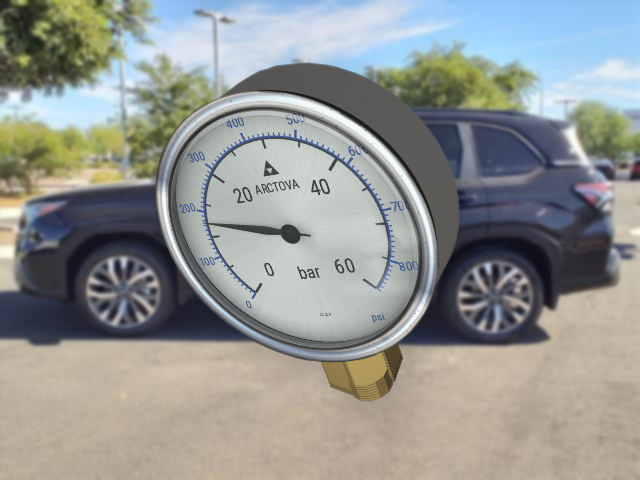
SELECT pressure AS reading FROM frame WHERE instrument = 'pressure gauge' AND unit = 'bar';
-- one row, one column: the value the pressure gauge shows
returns 12.5 bar
